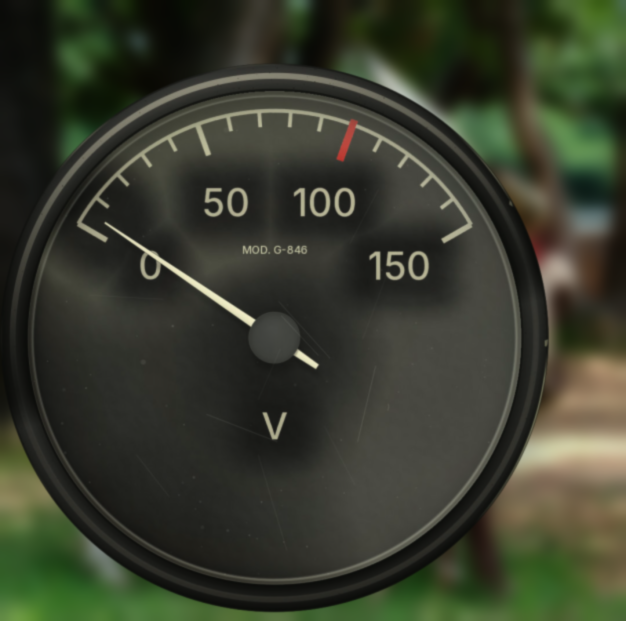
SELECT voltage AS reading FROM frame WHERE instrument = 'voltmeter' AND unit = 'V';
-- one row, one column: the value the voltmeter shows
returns 5 V
